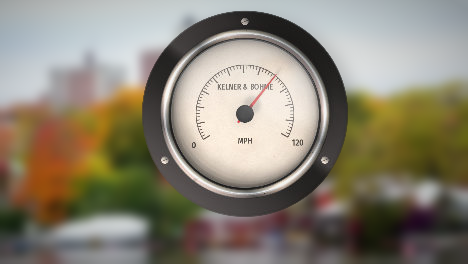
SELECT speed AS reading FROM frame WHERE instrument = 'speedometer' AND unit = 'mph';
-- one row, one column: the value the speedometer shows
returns 80 mph
